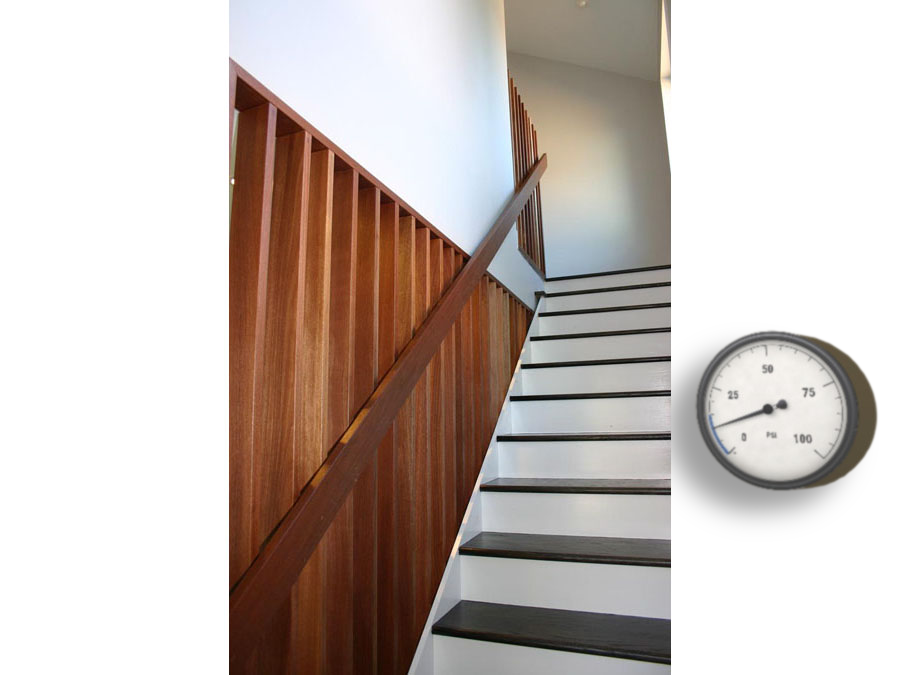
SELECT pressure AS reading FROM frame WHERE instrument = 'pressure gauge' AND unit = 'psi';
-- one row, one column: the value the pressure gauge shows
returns 10 psi
